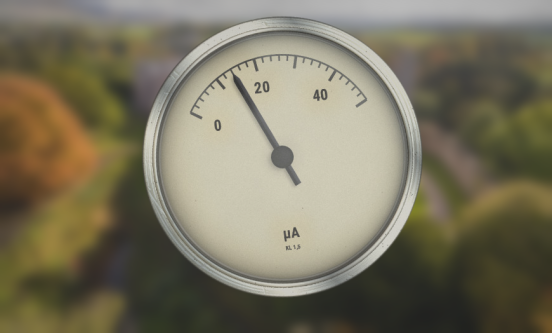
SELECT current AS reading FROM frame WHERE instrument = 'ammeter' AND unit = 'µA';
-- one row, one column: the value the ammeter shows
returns 14 µA
